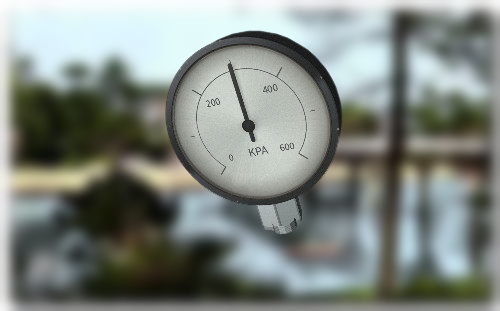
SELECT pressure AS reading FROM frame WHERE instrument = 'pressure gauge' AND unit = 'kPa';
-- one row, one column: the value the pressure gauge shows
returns 300 kPa
